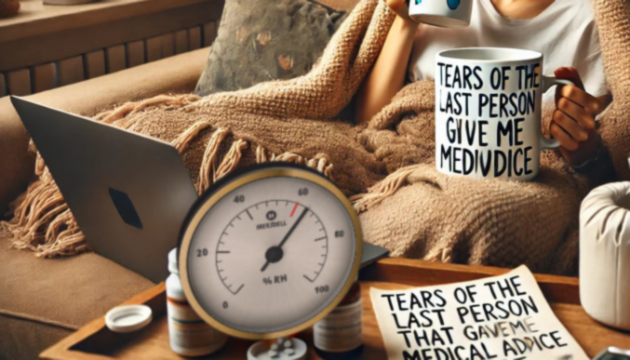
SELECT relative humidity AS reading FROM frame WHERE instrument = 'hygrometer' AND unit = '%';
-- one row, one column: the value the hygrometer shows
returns 64 %
